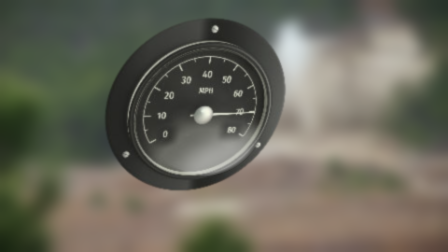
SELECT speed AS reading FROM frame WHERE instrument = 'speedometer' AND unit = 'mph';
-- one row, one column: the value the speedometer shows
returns 70 mph
